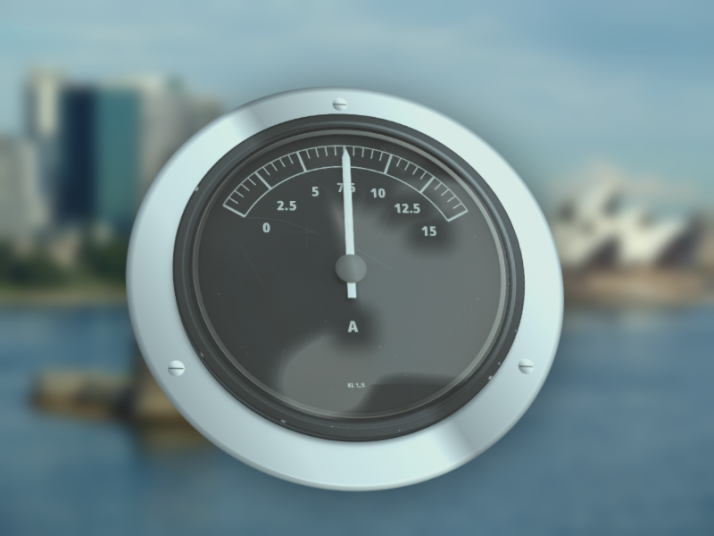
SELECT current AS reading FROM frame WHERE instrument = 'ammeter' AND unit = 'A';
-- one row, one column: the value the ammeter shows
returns 7.5 A
